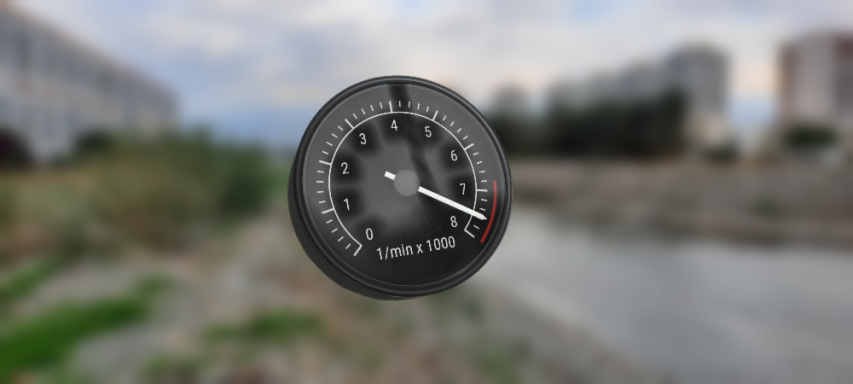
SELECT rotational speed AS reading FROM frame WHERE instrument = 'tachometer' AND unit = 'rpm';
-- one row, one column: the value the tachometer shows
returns 7600 rpm
